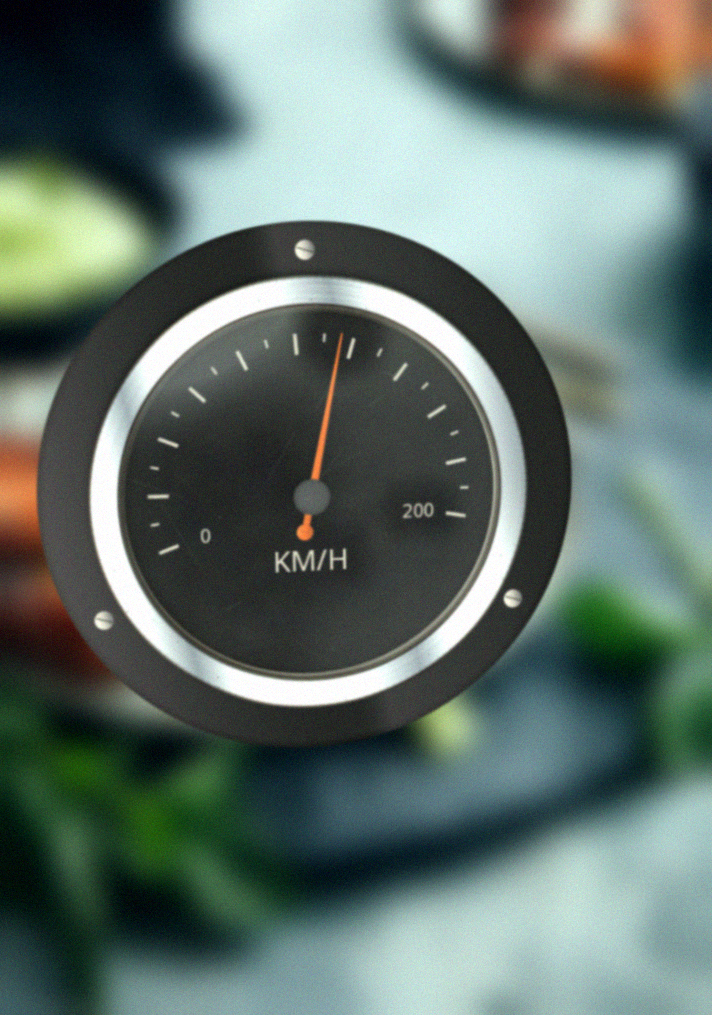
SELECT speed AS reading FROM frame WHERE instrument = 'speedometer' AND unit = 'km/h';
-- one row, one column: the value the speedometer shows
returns 115 km/h
